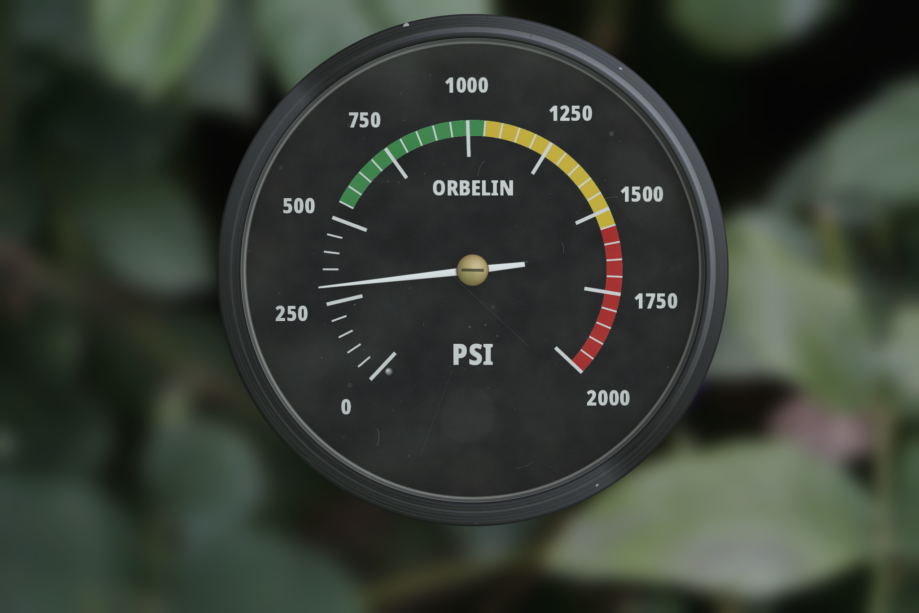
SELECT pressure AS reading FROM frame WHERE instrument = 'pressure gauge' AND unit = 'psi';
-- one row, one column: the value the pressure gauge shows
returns 300 psi
